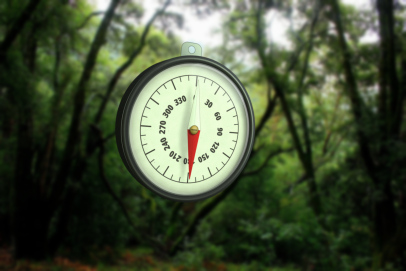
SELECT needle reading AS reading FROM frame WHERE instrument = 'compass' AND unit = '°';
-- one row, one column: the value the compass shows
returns 180 °
